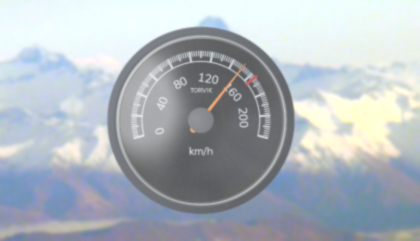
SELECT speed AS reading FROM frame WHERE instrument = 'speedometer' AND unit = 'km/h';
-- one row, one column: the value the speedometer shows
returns 150 km/h
